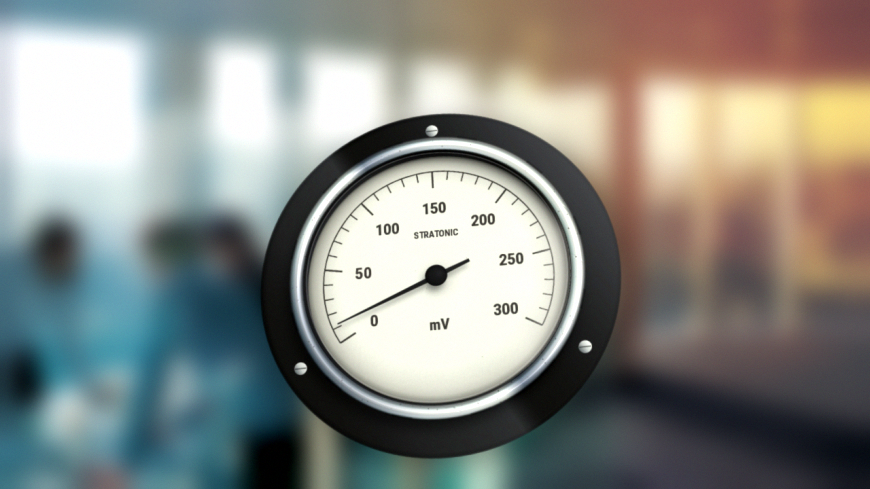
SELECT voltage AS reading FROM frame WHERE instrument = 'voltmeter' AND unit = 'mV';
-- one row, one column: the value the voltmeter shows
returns 10 mV
